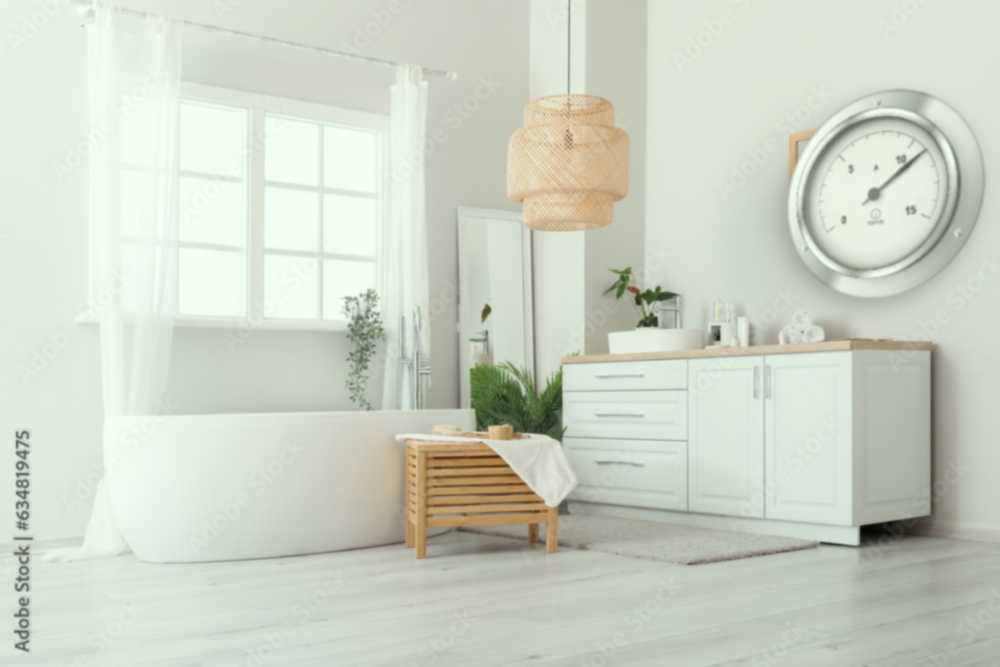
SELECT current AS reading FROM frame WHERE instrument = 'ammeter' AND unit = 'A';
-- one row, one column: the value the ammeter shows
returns 11 A
